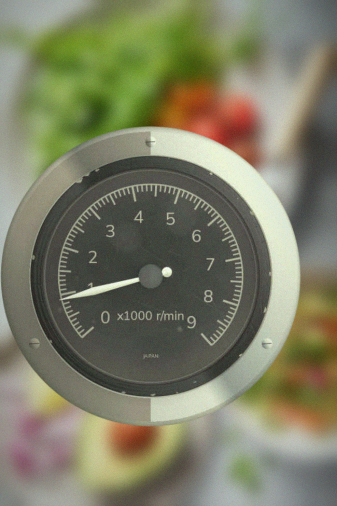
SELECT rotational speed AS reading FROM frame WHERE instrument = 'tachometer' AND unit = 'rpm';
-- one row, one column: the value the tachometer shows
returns 900 rpm
